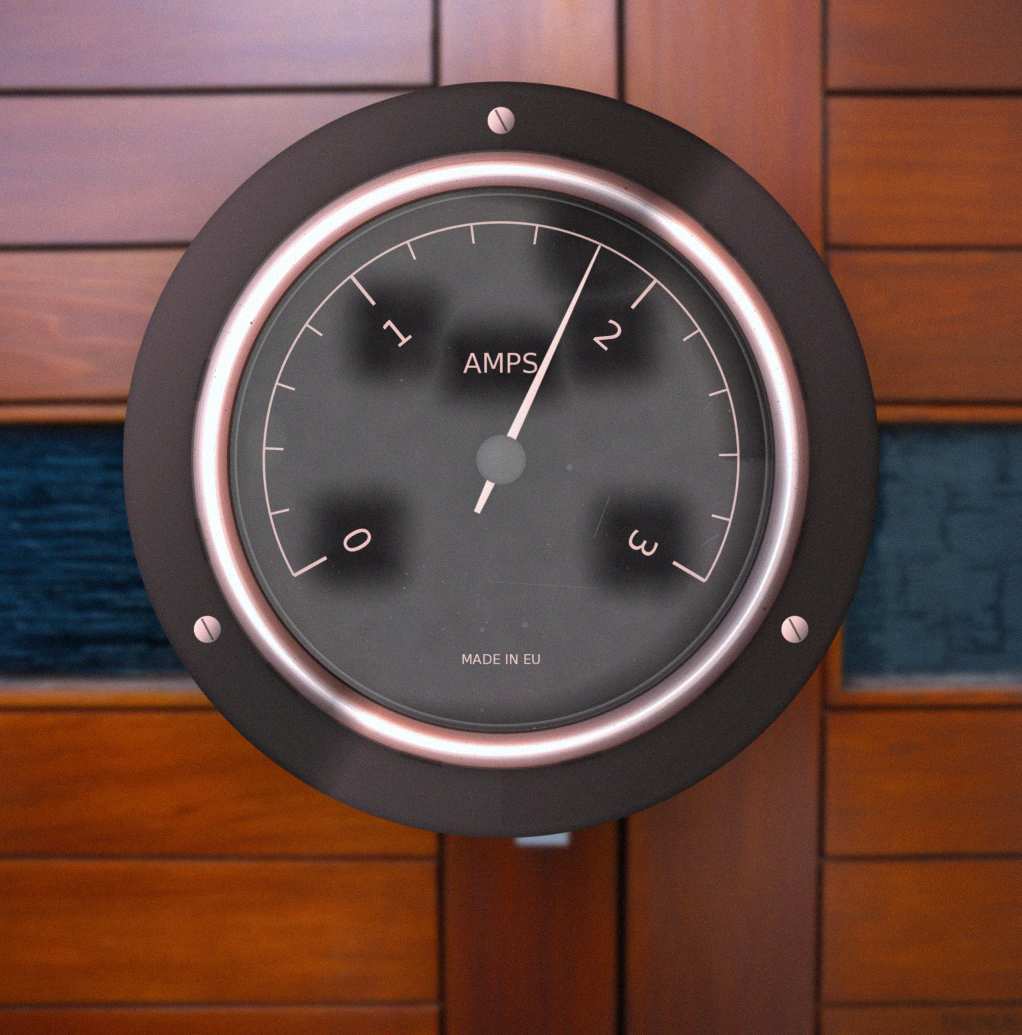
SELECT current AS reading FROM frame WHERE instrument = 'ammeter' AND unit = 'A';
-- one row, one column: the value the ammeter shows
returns 1.8 A
